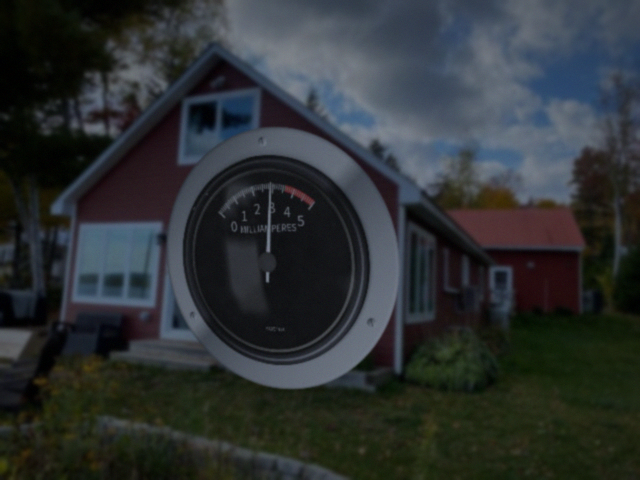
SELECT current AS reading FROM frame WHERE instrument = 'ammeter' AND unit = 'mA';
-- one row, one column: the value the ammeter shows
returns 3 mA
